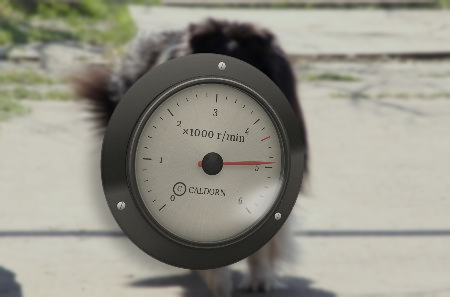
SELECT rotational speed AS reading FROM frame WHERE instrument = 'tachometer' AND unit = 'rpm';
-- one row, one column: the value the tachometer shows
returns 4900 rpm
